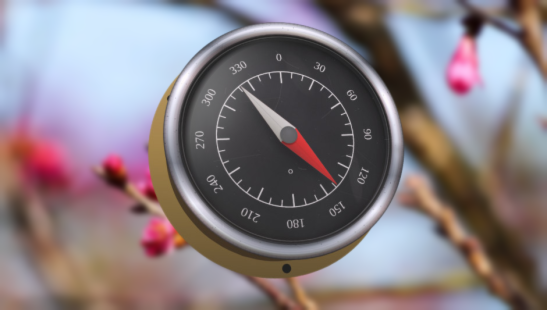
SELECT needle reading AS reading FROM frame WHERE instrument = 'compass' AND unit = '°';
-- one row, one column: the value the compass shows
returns 140 °
